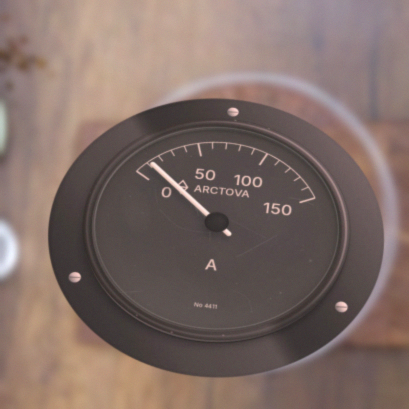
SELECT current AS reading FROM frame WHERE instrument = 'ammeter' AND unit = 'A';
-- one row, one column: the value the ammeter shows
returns 10 A
